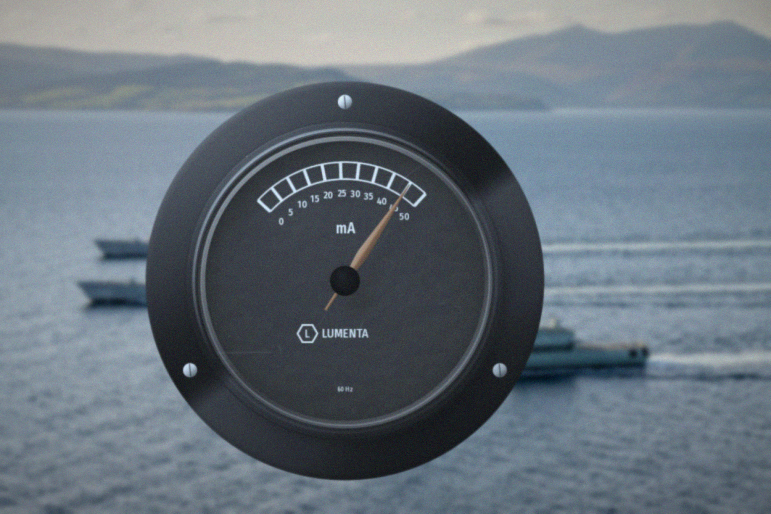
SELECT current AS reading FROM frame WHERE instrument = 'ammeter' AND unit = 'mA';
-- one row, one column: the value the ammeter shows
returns 45 mA
